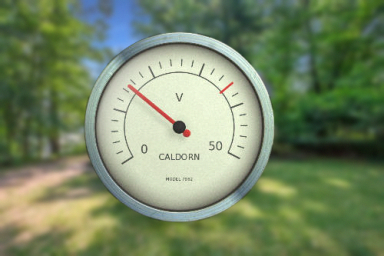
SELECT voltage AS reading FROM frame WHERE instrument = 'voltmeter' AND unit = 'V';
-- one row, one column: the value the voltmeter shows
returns 15 V
